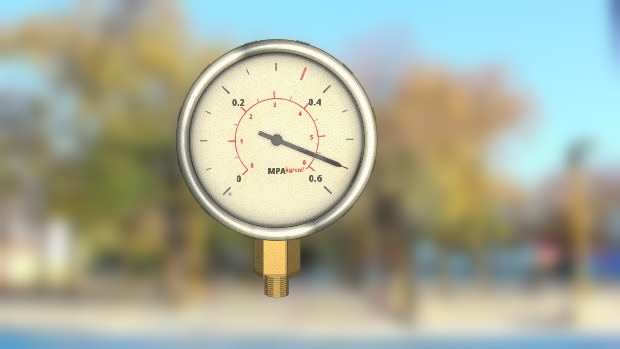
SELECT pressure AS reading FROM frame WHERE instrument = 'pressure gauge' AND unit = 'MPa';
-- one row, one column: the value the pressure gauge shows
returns 0.55 MPa
